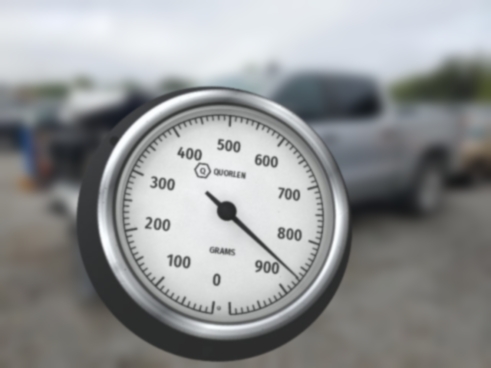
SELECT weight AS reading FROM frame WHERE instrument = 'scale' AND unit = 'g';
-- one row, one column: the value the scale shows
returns 870 g
